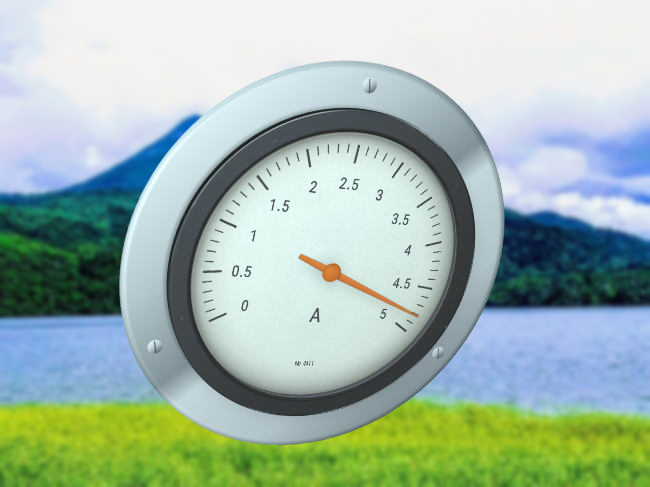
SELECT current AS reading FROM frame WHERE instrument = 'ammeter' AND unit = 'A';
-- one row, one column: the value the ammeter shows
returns 4.8 A
